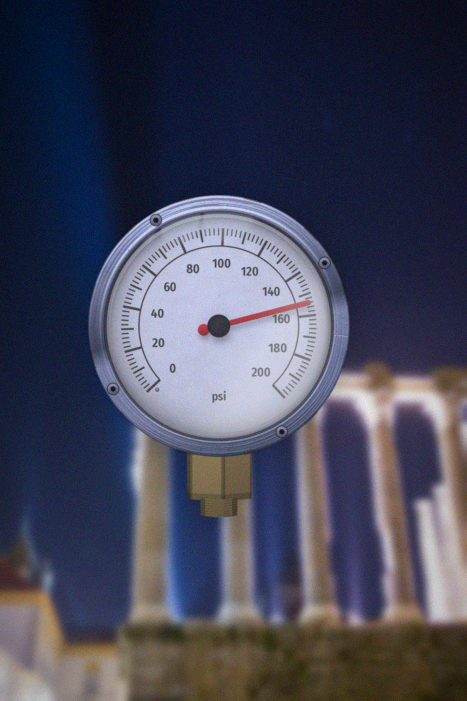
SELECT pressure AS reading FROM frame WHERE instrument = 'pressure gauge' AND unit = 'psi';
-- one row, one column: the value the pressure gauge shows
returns 154 psi
